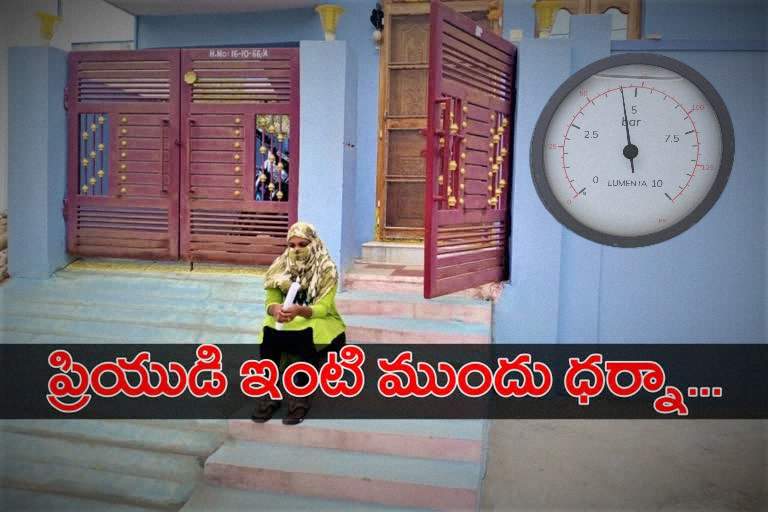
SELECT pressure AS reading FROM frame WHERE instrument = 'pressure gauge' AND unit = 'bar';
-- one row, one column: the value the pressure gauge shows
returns 4.5 bar
